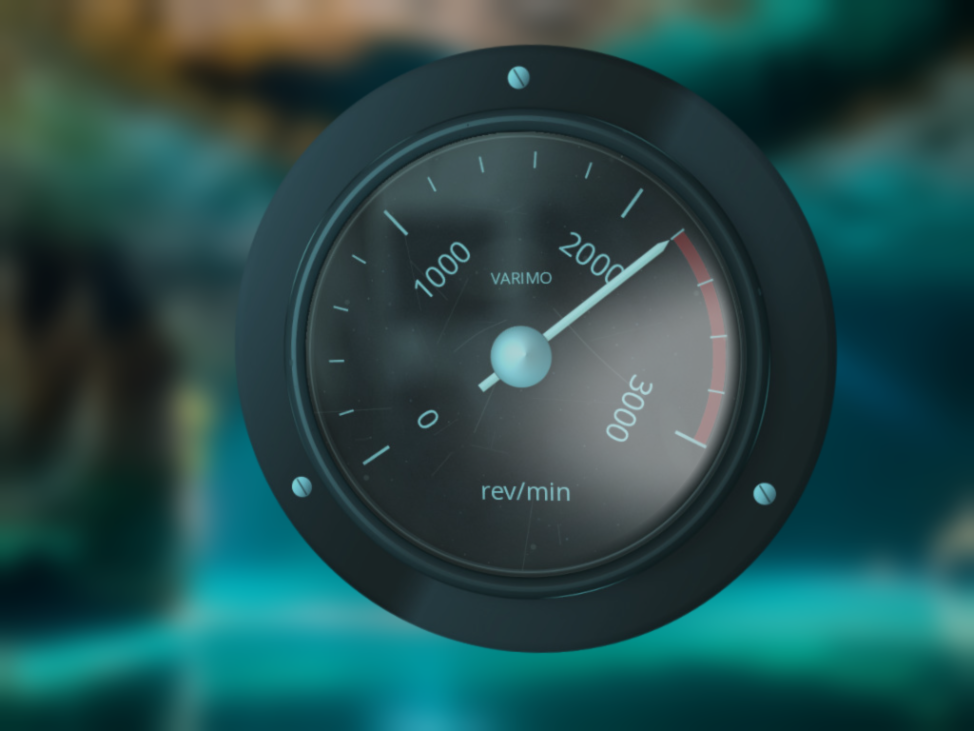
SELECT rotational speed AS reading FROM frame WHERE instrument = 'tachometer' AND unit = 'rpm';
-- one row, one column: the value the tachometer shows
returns 2200 rpm
